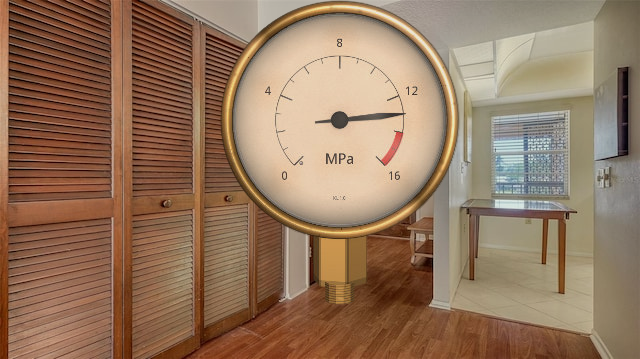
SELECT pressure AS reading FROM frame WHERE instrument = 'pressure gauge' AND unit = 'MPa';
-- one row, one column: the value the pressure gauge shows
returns 13 MPa
